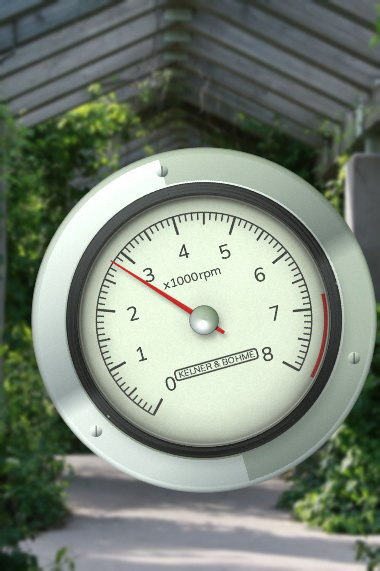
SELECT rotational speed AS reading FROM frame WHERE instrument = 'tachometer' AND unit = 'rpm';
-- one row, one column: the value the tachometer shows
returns 2800 rpm
